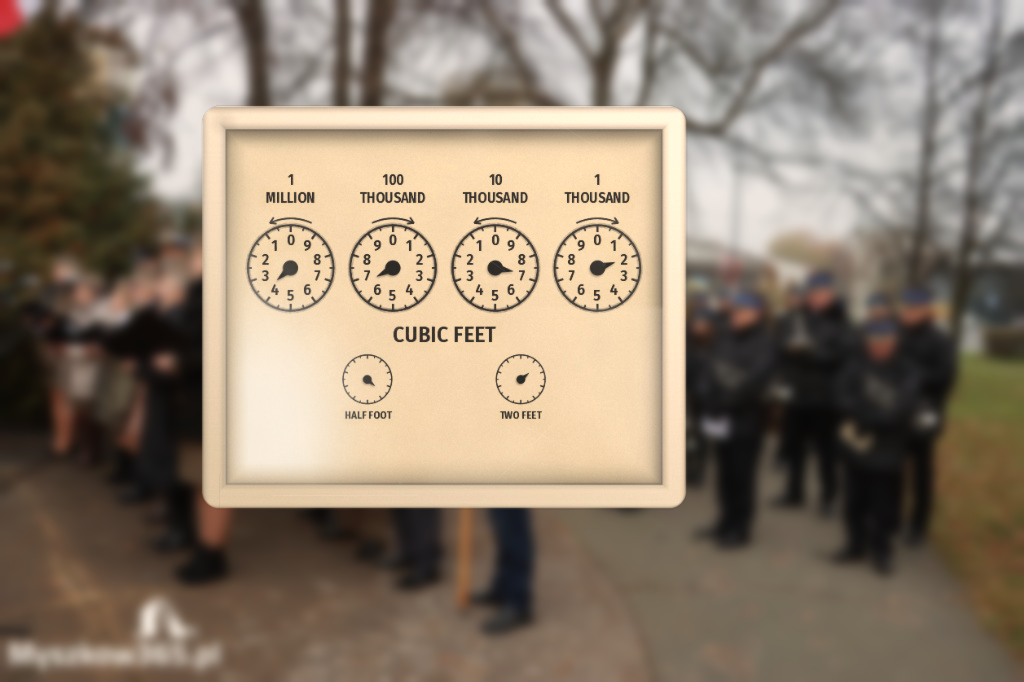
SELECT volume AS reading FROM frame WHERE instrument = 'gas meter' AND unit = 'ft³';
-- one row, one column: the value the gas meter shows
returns 367200 ft³
